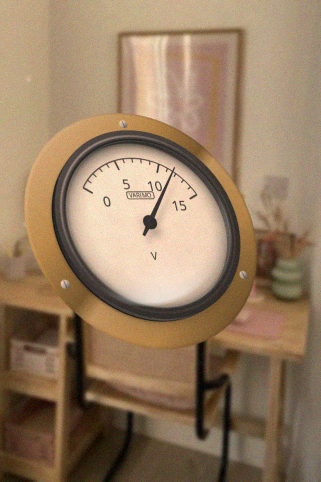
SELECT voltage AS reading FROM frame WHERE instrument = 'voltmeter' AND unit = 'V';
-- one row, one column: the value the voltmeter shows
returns 11.5 V
